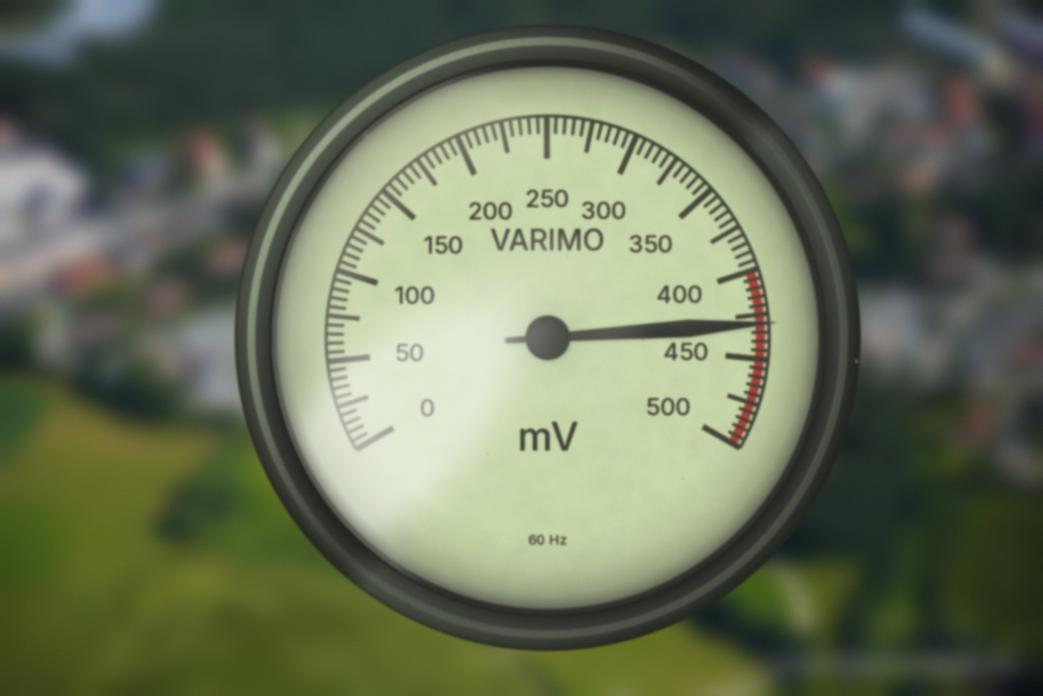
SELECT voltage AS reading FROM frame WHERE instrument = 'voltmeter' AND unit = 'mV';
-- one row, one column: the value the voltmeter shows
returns 430 mV
